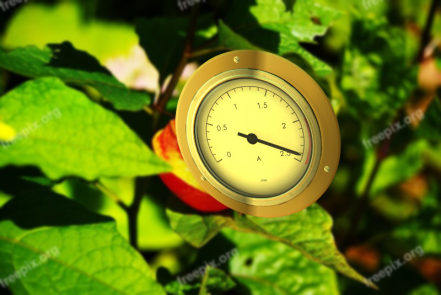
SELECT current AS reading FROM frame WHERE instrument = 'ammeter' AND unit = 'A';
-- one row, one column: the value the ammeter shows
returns 2.4 A
